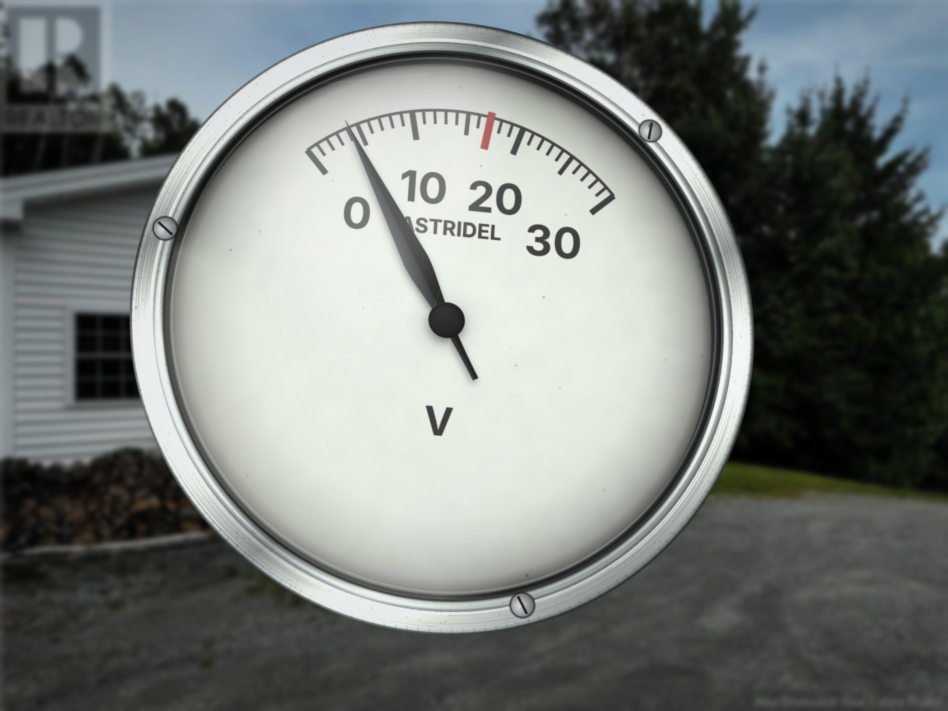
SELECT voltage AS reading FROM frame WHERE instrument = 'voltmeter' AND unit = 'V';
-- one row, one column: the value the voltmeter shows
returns 4 V
